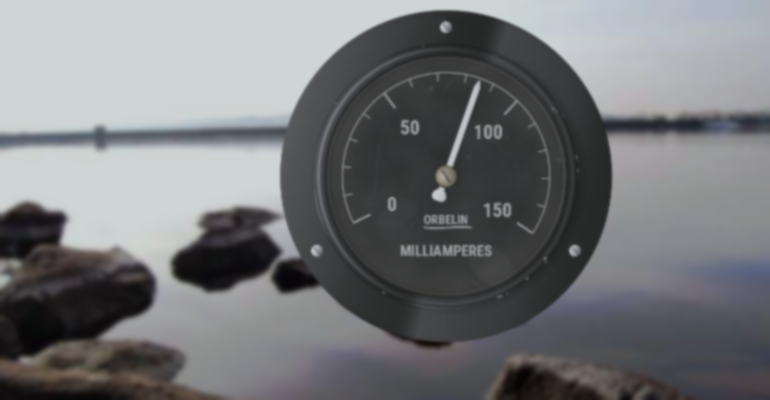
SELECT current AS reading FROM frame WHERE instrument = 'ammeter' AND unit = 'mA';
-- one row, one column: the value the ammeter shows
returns 85 mA
